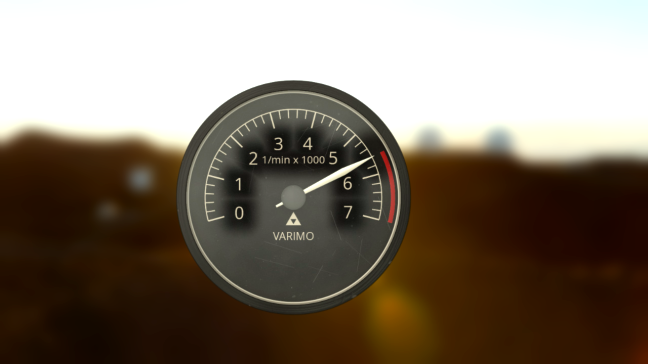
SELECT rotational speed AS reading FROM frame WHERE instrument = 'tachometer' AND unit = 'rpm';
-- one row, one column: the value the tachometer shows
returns 5600 rpm
